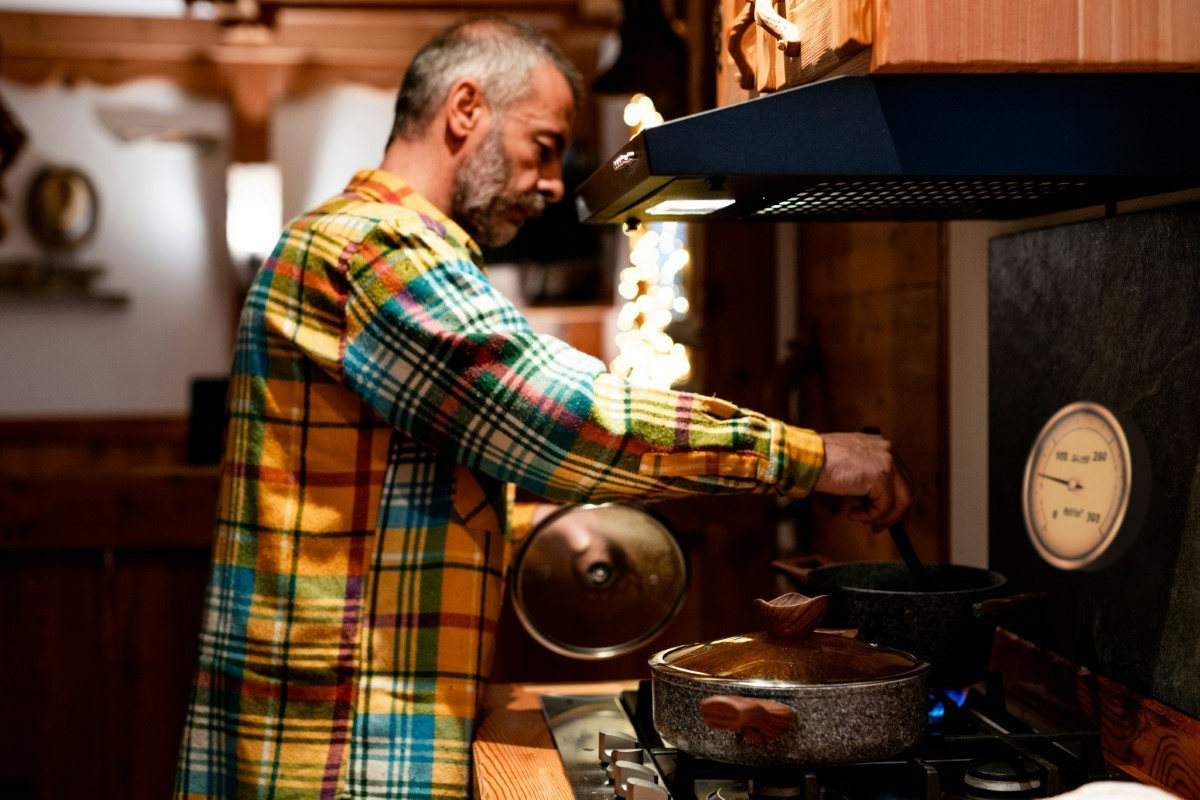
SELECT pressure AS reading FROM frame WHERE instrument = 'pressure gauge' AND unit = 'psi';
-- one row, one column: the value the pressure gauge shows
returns 60 psi
